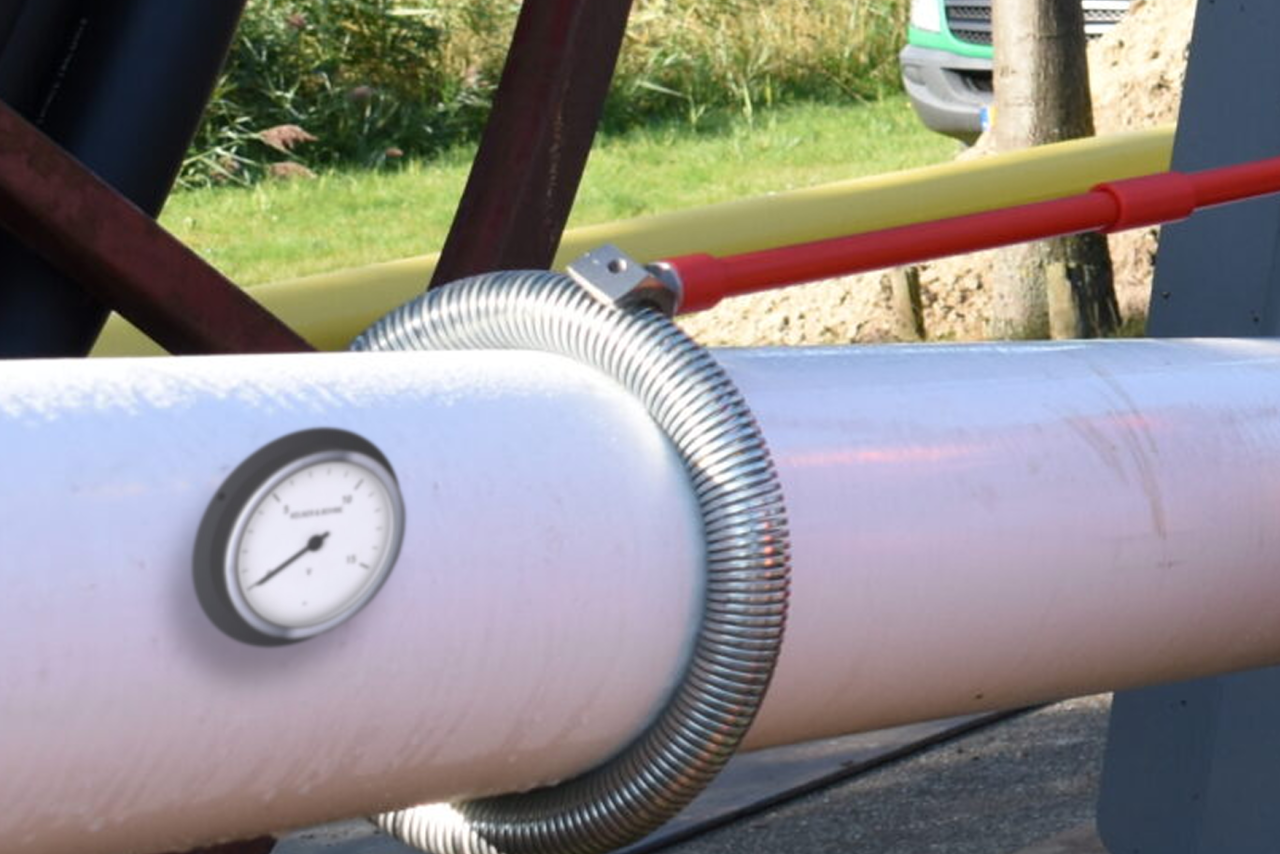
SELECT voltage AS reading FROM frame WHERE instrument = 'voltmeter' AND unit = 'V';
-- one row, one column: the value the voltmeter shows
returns 0 V
